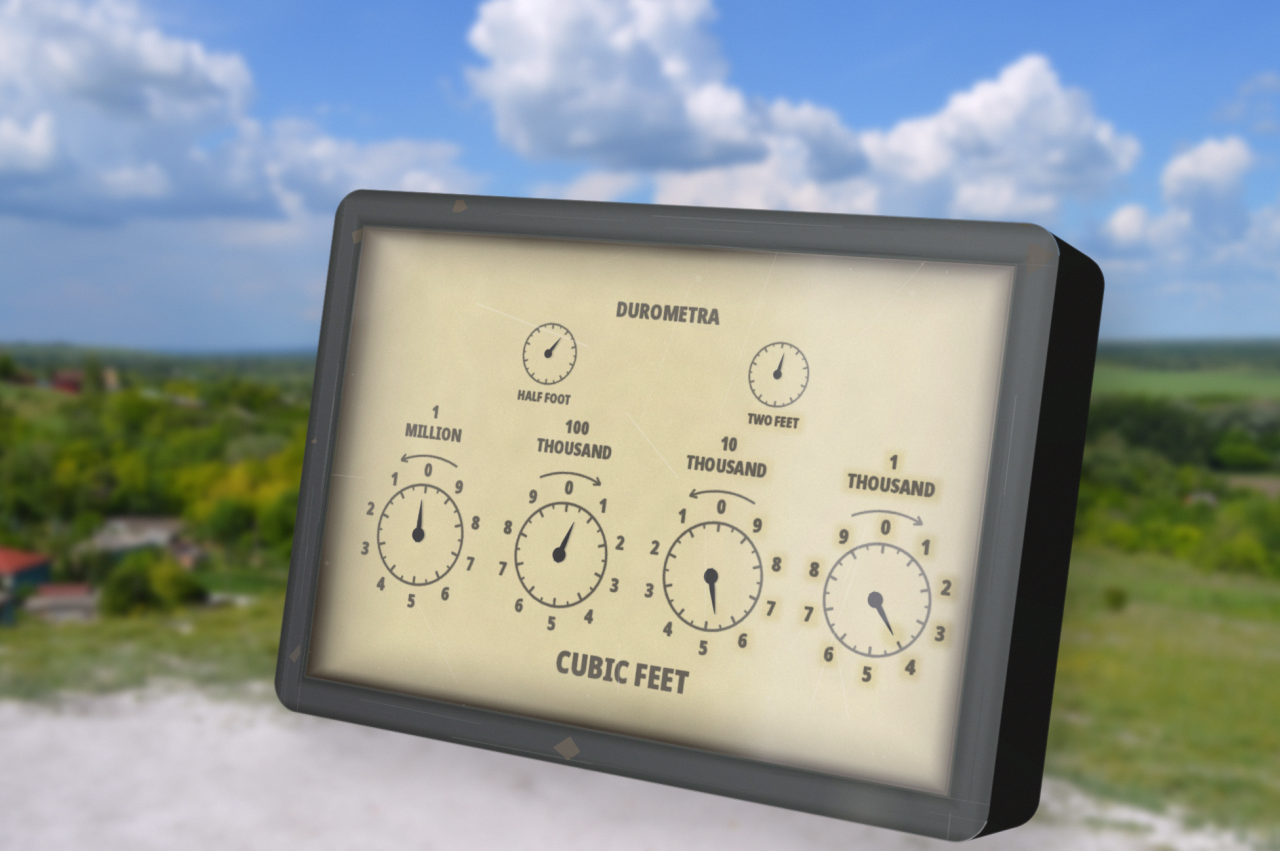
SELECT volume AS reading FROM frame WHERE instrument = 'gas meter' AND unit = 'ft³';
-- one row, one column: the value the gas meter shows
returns 5400 ft³
